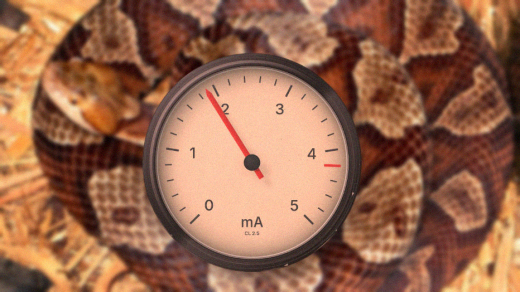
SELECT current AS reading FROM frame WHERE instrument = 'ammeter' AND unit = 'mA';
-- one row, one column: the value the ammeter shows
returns 1.9 mA
